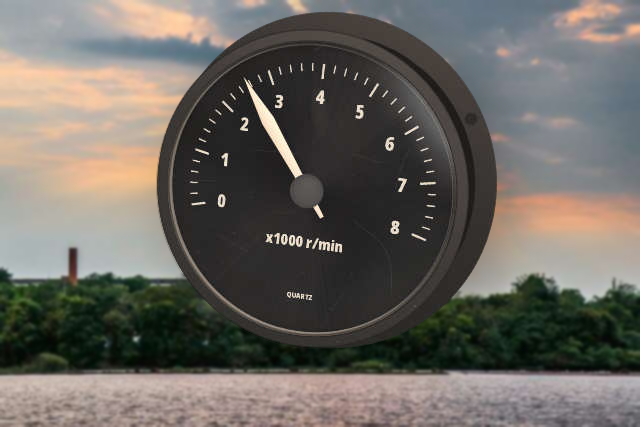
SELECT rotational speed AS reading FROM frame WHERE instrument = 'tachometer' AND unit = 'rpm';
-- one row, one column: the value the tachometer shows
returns 2600 rpm
